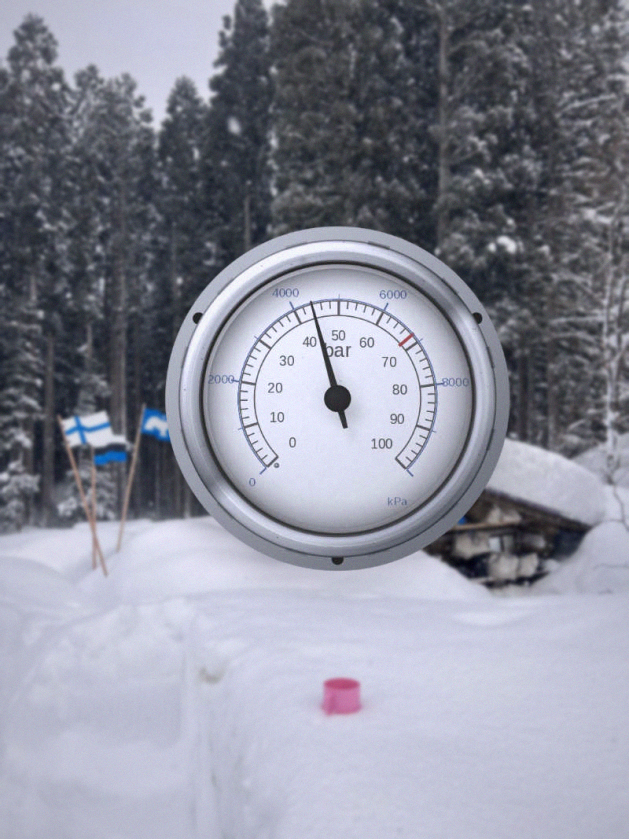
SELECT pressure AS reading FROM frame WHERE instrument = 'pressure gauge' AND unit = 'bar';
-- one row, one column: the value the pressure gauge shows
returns 44 bar
